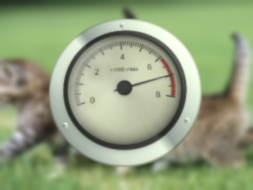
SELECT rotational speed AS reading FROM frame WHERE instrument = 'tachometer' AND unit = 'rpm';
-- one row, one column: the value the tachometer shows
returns 7000 rpm
